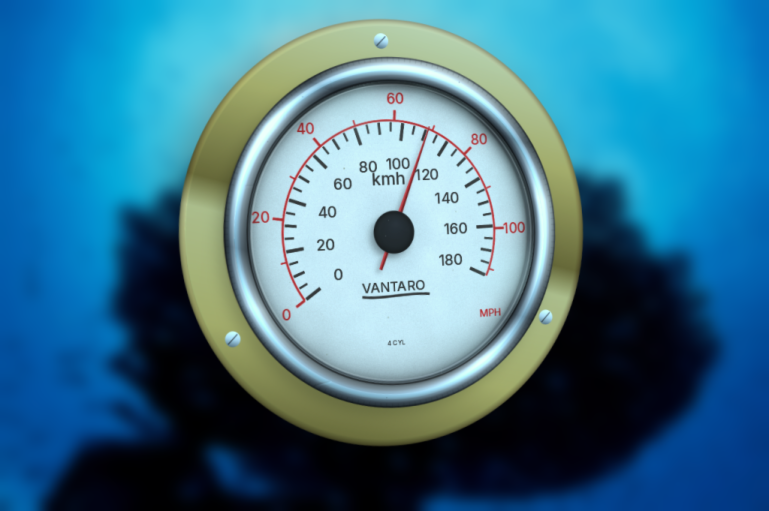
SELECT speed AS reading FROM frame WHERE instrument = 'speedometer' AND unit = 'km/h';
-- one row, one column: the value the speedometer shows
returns 110 km/h
